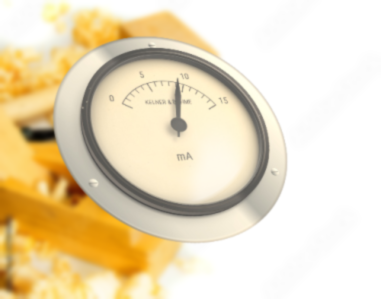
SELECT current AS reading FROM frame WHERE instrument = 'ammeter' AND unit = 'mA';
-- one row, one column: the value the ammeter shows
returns 9 mA
